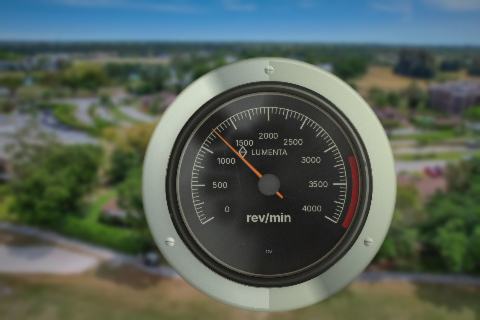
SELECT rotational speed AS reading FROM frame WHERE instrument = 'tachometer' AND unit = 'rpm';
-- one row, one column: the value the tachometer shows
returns 1250 rpm
